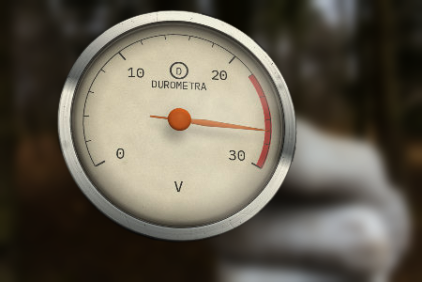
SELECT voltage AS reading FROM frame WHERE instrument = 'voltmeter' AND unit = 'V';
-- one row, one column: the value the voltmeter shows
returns 27 V
